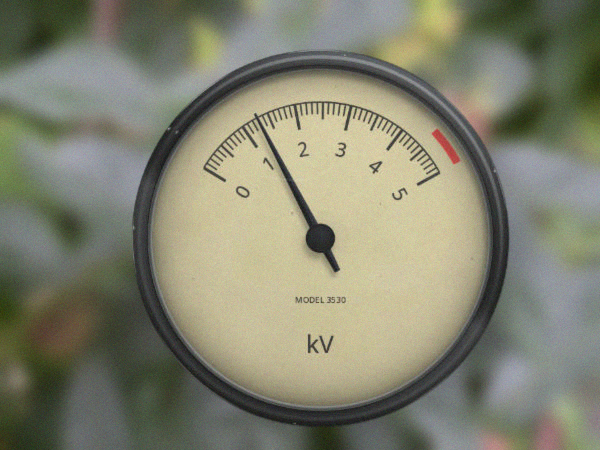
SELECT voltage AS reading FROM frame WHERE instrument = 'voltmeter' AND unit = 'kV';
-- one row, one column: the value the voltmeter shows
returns 1.3 kV
